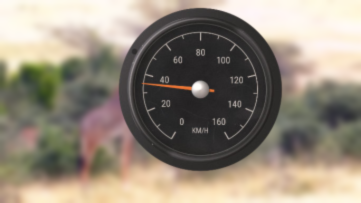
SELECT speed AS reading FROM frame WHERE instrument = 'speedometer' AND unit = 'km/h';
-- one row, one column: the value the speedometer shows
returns 35 km/h
